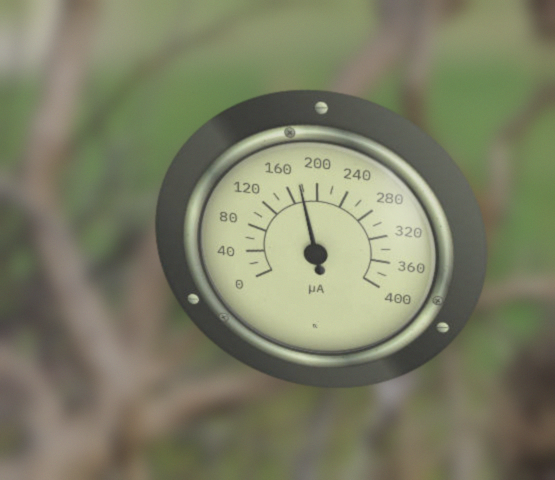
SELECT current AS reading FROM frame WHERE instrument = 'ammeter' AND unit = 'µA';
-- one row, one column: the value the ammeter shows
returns 180 µA
